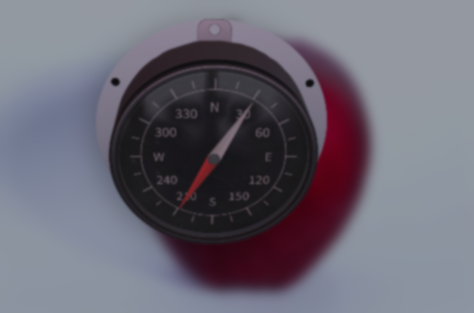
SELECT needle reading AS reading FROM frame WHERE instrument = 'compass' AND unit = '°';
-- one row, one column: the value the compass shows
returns 210 °
